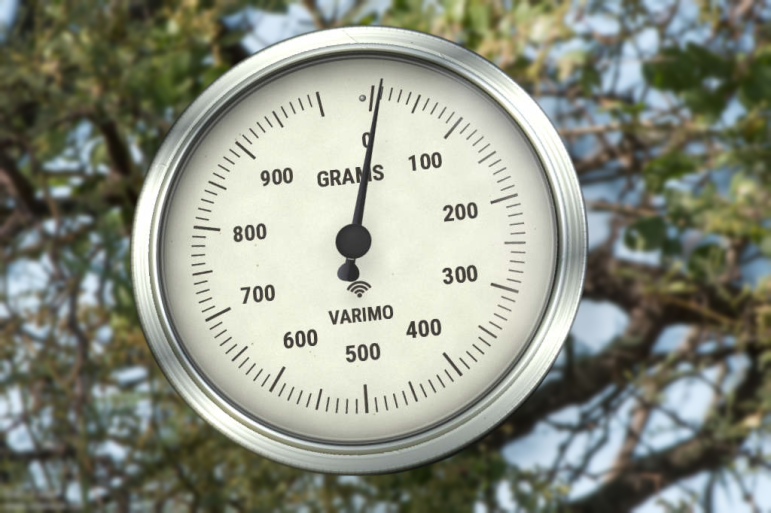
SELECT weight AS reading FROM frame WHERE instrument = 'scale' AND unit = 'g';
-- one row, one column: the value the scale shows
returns 10 g
